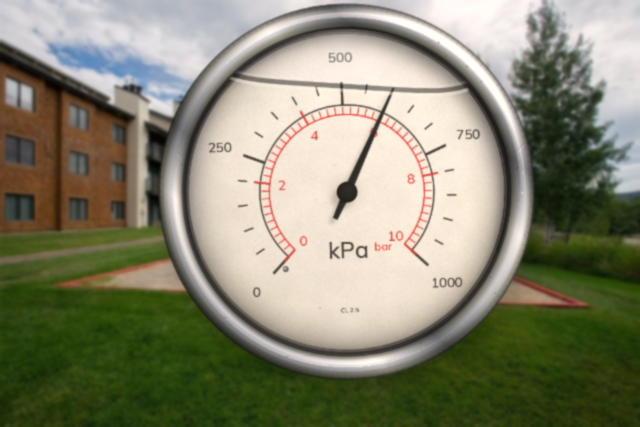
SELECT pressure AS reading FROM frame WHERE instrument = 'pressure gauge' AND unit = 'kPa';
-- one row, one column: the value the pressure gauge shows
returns 600 kPa
